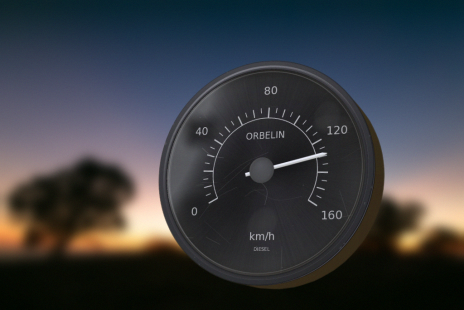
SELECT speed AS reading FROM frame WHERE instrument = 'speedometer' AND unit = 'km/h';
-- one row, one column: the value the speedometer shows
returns 130 km/h
